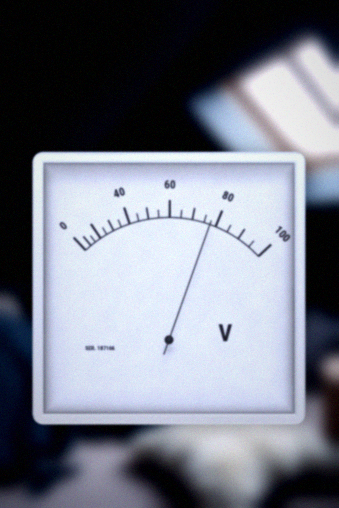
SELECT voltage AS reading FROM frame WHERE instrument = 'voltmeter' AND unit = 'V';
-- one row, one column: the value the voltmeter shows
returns 77.5 V
